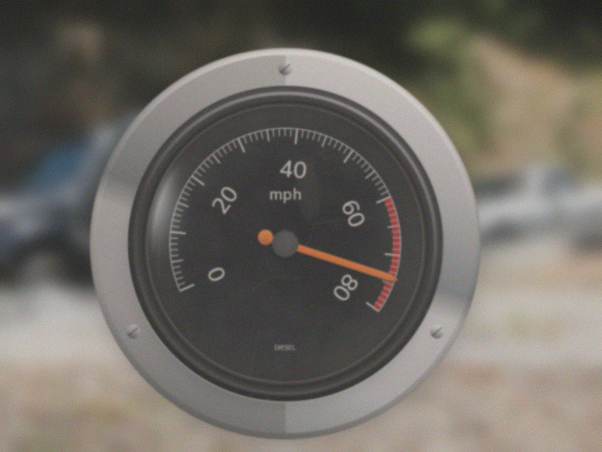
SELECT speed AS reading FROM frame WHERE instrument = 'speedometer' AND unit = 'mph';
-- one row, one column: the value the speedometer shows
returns 74 mph
